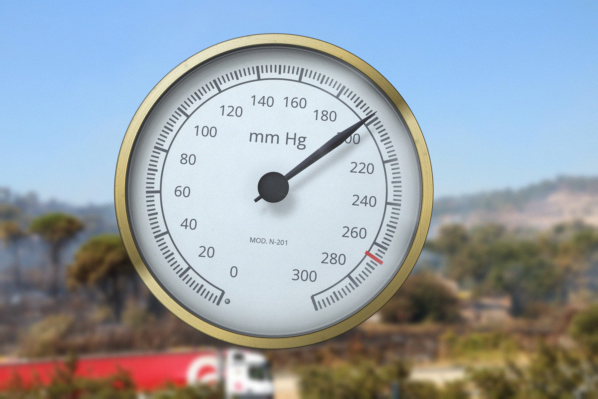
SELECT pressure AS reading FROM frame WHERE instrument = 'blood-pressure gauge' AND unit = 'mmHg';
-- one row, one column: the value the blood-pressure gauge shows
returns 198 mmHg
